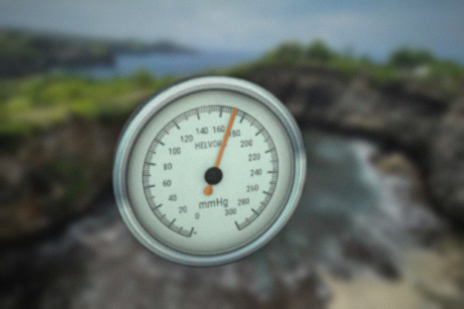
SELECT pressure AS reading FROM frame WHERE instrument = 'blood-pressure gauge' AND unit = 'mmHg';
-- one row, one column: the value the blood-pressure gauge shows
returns 170 mmHg
